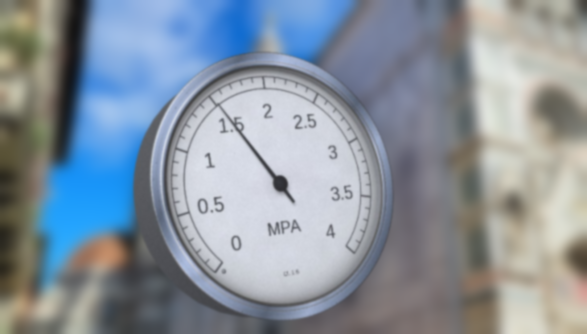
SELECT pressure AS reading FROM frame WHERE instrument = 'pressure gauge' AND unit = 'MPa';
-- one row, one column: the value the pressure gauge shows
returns 1.5 MPa
